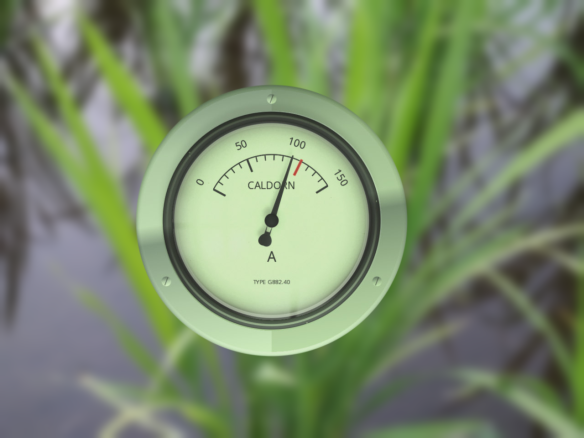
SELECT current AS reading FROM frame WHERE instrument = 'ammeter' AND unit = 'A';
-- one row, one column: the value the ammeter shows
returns 100 A
